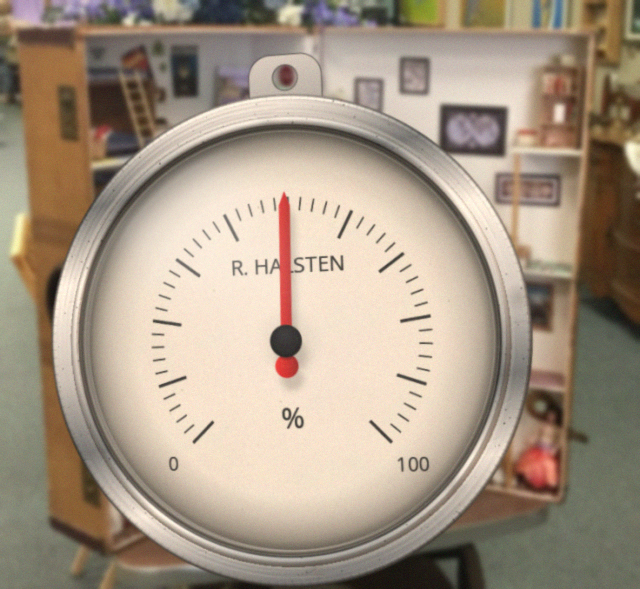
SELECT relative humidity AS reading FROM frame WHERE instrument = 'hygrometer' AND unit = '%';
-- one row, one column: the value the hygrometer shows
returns 50 %
